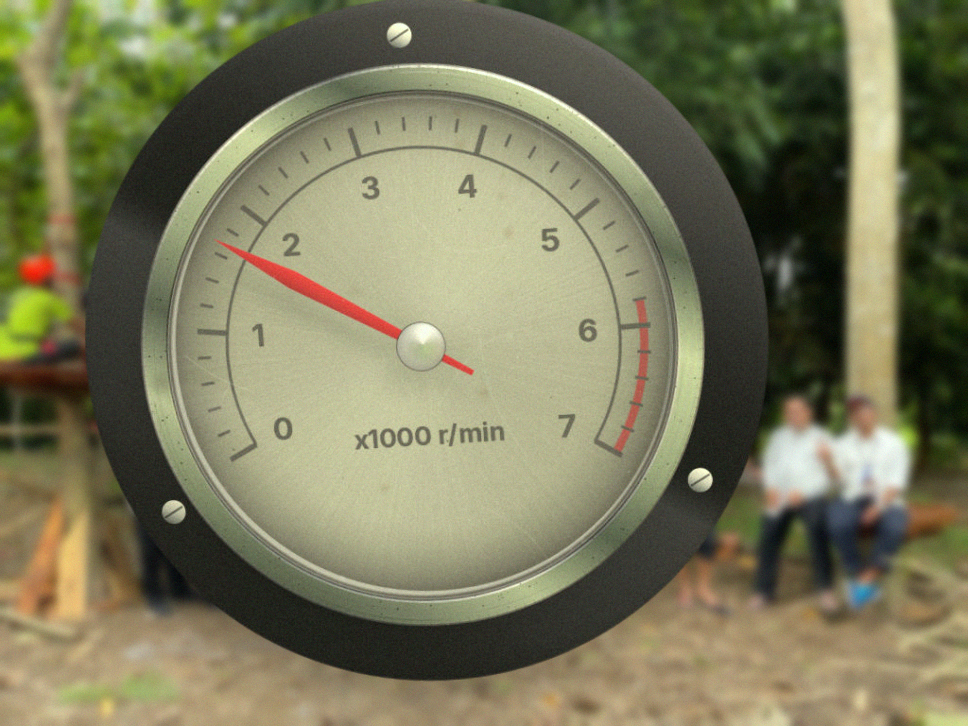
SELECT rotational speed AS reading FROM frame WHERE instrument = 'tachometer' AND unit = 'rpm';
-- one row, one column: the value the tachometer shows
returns 1700 rpm
